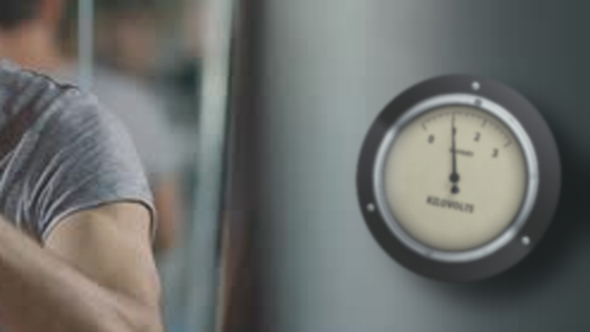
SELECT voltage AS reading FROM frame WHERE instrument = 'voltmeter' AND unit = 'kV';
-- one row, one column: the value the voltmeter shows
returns 1 kV
